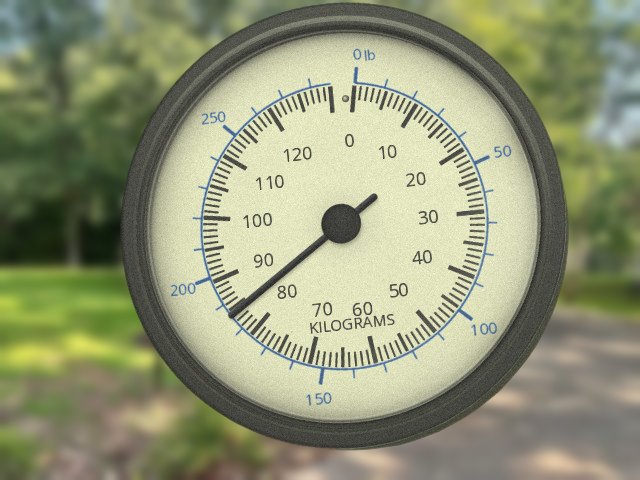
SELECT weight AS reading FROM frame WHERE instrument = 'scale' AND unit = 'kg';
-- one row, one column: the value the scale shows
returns 84 kg
